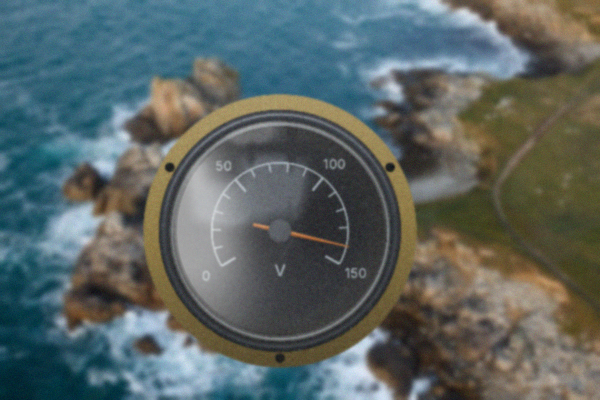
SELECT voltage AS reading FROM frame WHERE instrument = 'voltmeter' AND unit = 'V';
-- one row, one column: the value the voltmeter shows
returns 140 V
